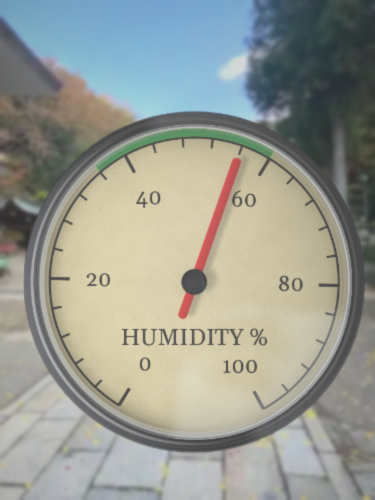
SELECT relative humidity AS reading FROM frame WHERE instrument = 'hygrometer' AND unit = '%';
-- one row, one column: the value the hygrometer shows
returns 56 %
